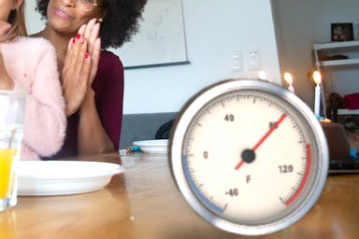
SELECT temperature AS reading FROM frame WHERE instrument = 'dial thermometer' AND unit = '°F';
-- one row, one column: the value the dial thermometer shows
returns 80 °F
